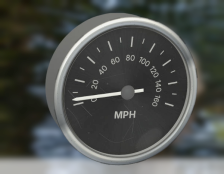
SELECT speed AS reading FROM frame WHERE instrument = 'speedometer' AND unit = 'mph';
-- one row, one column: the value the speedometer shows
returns 5 mph
